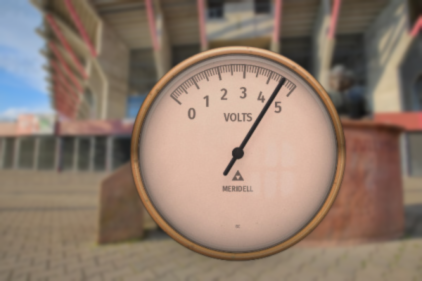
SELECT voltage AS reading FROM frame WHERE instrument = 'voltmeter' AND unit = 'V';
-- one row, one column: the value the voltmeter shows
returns 4.5 V
